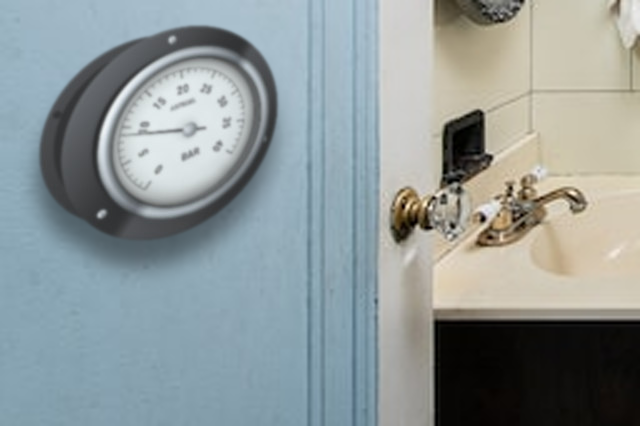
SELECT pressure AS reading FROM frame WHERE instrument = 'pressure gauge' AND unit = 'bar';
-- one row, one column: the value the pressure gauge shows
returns 9 bar
